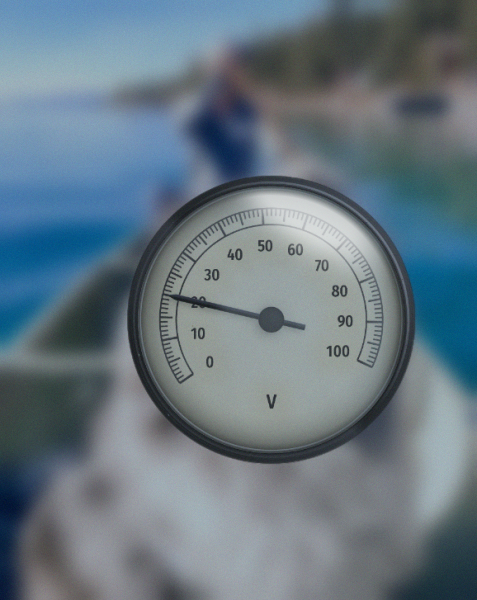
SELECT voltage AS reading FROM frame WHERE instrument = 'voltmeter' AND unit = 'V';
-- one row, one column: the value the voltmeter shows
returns 20 V
